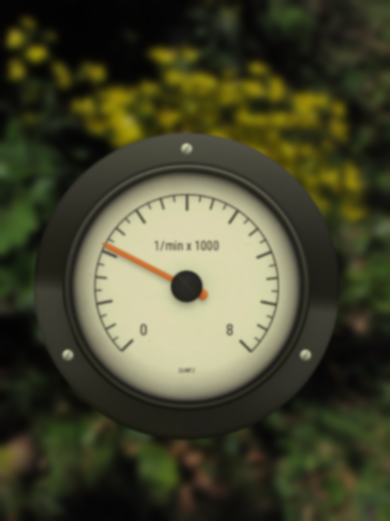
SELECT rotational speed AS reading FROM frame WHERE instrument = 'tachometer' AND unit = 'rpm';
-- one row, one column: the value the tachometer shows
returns 2125 rpm
